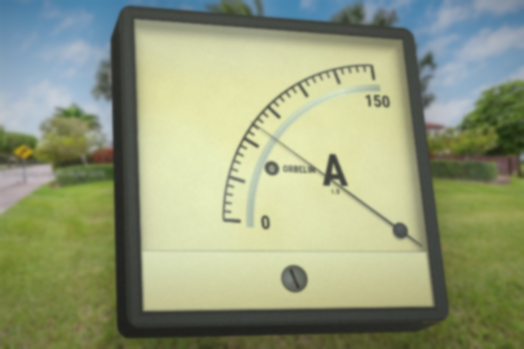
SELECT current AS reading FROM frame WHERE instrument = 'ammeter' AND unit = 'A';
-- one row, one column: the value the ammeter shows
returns 60 A
